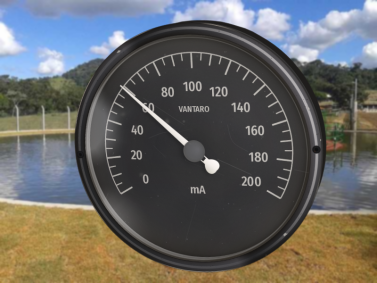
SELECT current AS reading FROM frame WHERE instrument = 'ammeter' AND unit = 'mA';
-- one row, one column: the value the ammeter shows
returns 60 mA
